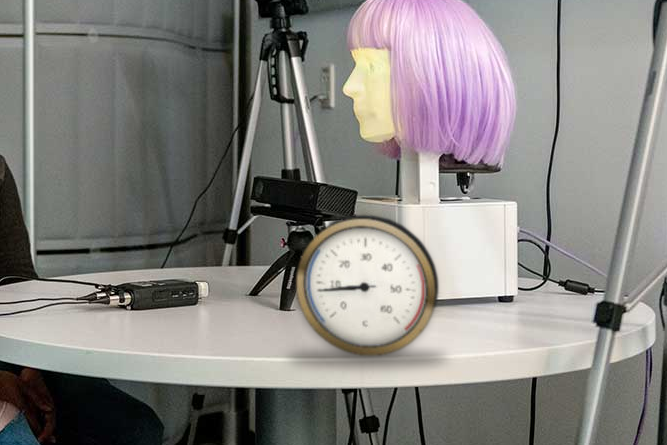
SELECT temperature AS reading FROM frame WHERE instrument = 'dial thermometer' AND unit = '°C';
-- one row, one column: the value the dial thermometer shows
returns 8 °C
